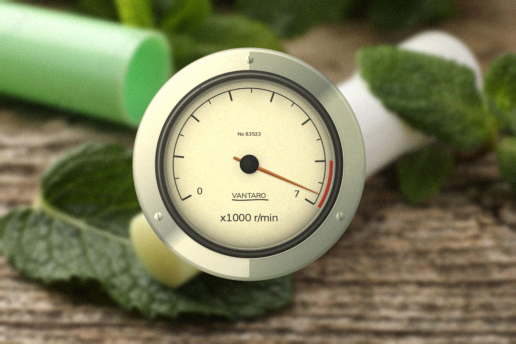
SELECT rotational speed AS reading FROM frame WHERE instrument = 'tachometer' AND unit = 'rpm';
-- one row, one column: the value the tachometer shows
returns 6750 rpm
